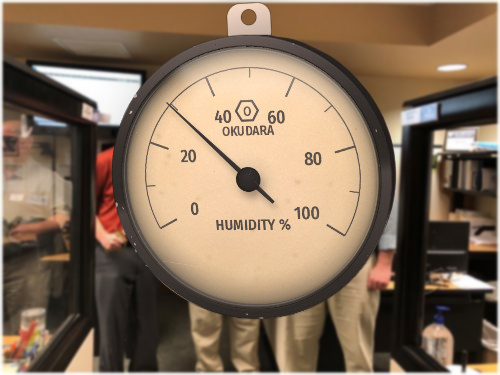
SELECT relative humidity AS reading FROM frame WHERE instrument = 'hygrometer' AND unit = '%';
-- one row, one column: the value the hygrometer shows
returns 30 %
